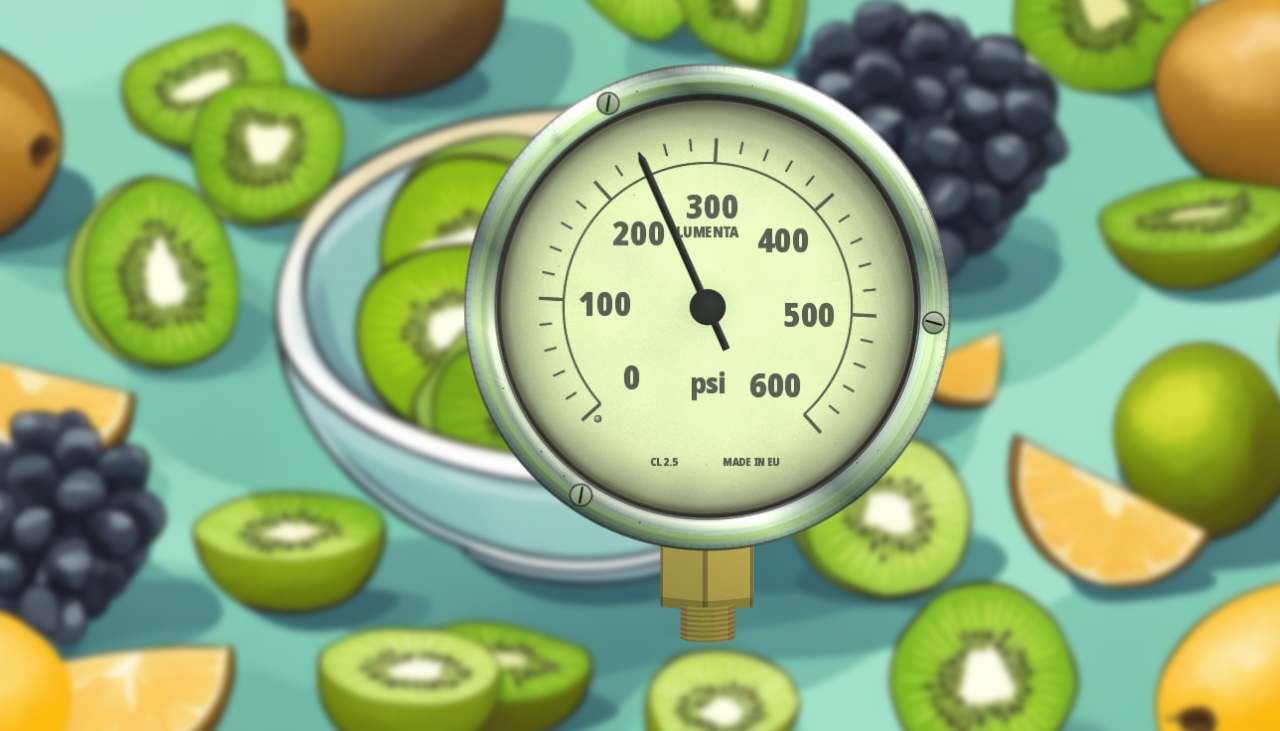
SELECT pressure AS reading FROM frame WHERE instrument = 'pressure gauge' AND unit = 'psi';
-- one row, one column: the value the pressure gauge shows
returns 240 psi
